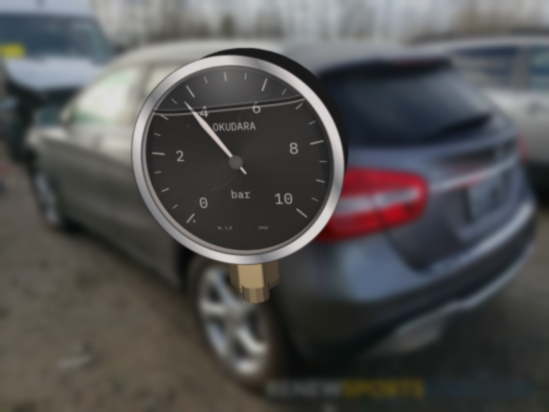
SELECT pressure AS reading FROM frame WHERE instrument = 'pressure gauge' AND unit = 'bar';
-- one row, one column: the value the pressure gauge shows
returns 3.75 bar
